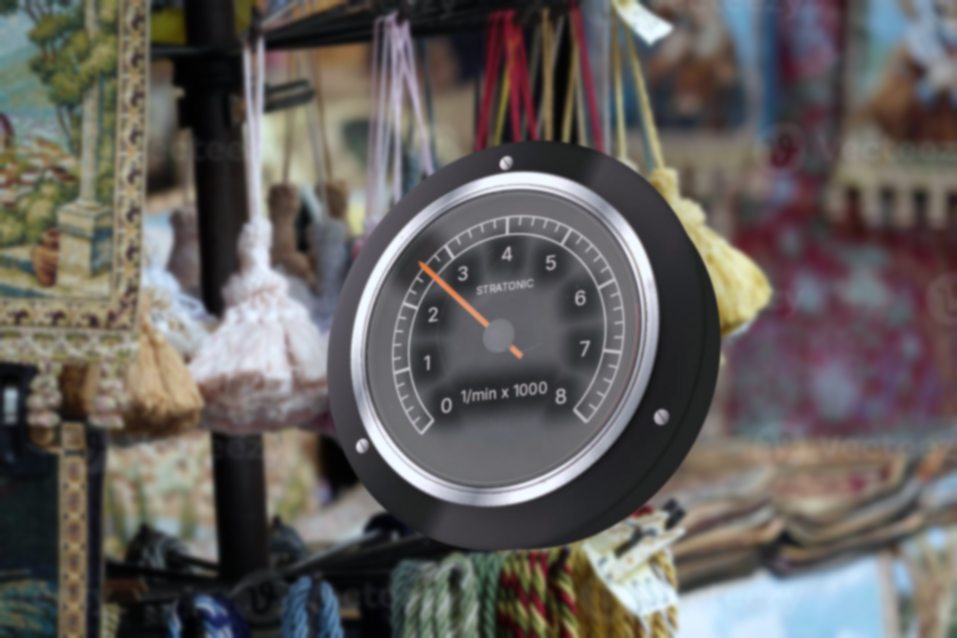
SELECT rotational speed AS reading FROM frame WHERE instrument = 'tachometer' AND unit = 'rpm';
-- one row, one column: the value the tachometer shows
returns 2600 rpm
